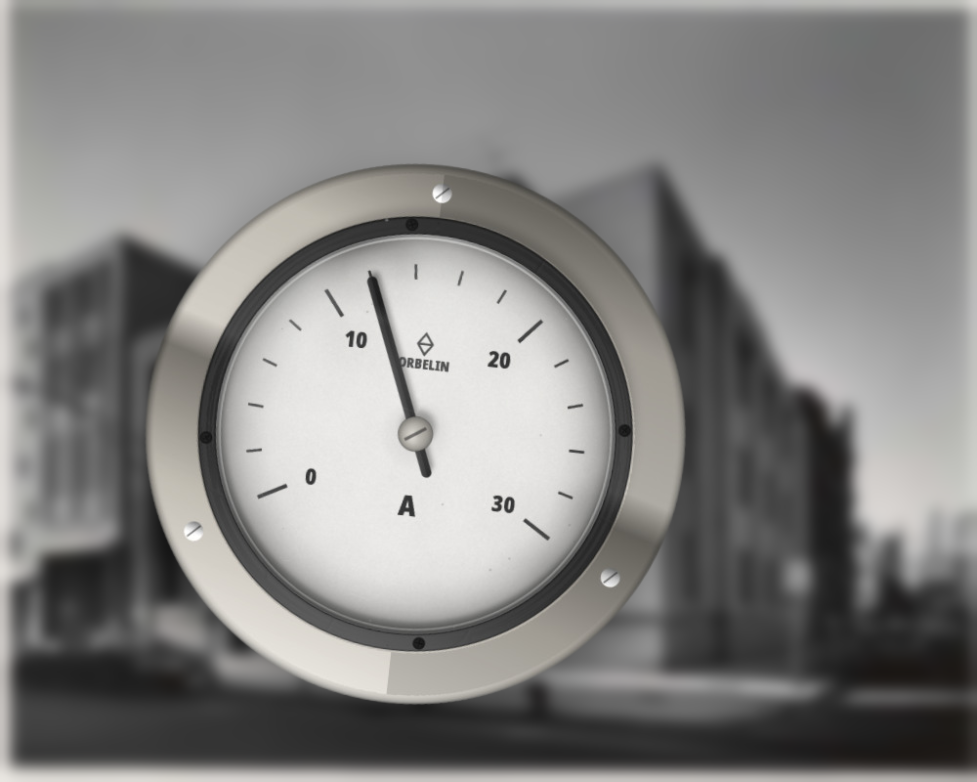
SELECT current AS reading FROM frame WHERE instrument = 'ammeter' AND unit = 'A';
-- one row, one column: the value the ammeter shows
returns 12 A
